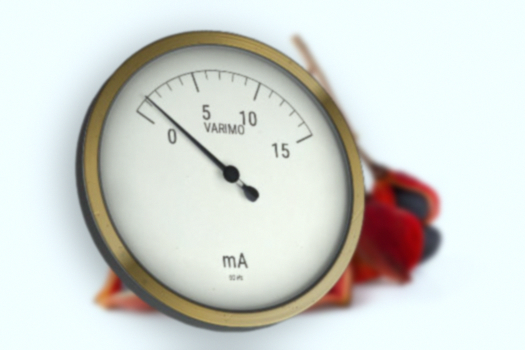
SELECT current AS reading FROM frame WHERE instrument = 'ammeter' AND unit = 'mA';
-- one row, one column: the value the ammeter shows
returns 1 mA
